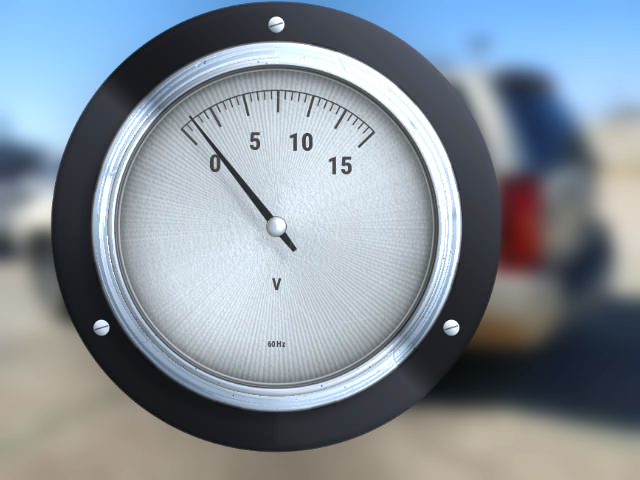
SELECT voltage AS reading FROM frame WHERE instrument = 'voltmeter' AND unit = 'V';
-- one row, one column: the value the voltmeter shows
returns 1 V
